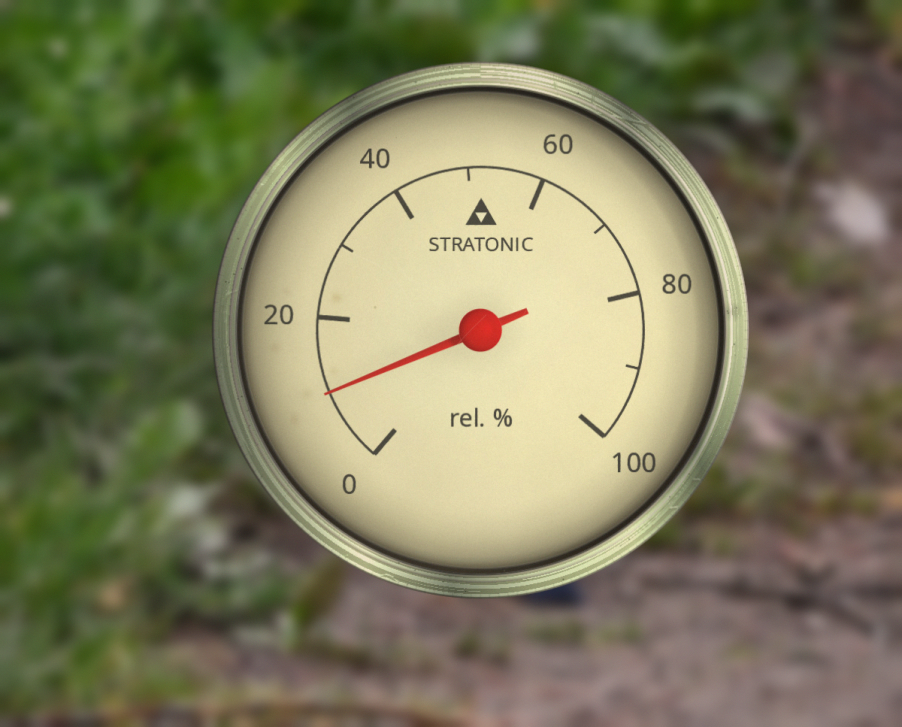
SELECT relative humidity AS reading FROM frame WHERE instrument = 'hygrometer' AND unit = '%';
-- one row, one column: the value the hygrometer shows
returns 10 %
